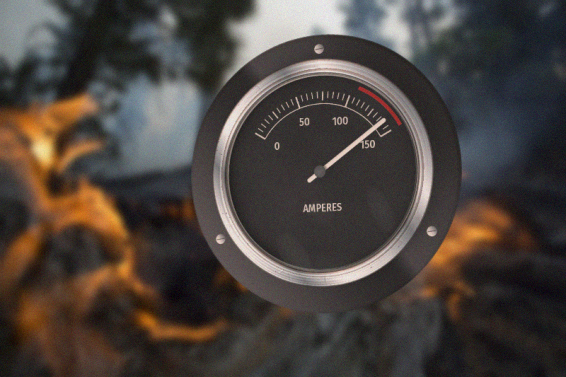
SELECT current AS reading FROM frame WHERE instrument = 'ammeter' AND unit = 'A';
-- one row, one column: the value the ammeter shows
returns 140 A
